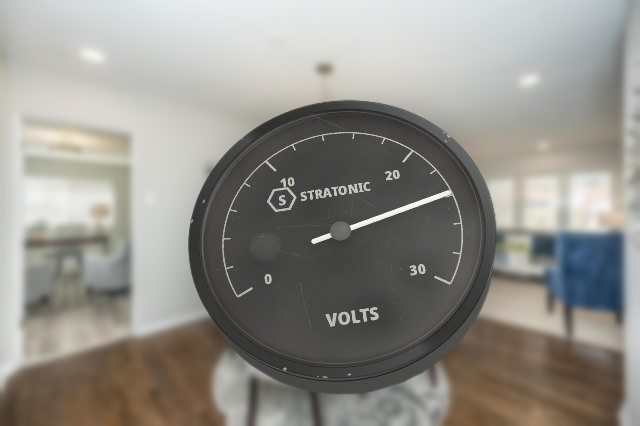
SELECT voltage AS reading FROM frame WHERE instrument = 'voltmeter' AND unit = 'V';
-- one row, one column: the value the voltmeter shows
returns 24 V
